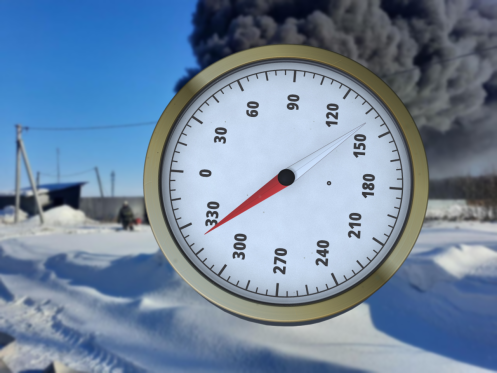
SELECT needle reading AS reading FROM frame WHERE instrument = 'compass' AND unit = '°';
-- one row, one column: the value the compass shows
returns 320 °
